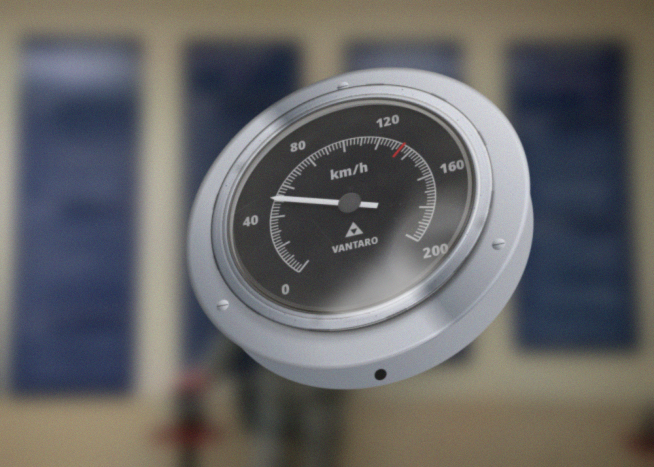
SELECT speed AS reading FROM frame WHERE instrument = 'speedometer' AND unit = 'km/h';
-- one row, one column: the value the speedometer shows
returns 50 km/h
